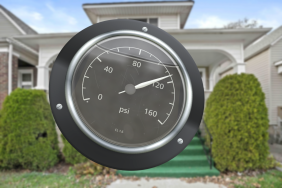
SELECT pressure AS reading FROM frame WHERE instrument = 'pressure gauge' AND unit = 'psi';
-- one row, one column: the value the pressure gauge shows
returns 115 psi
